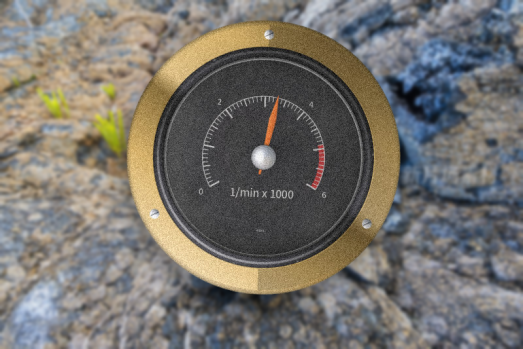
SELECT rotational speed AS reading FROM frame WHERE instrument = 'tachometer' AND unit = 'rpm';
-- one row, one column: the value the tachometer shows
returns 3300 rpm
